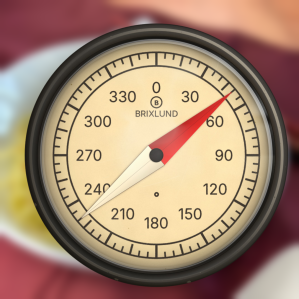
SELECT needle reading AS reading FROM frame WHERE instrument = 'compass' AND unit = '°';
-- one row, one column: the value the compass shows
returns 50 °
